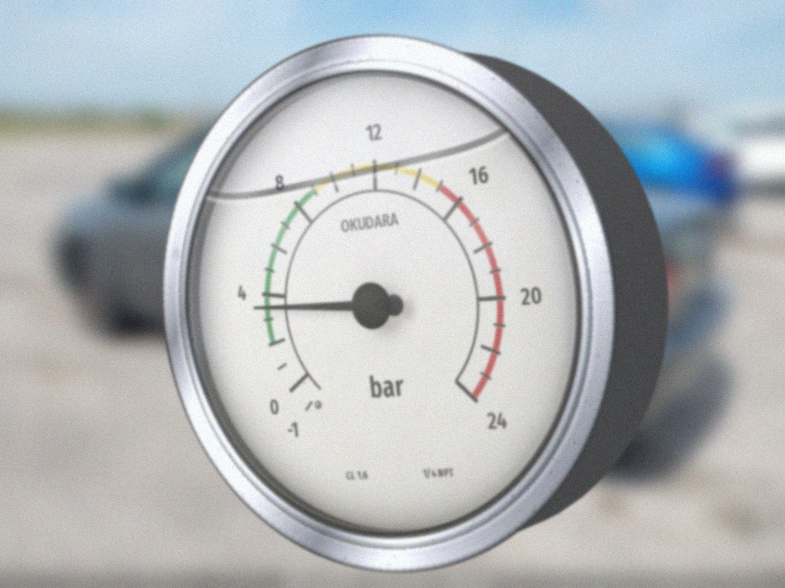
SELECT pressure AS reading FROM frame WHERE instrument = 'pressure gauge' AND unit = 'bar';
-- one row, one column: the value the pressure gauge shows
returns 3.5 bar
